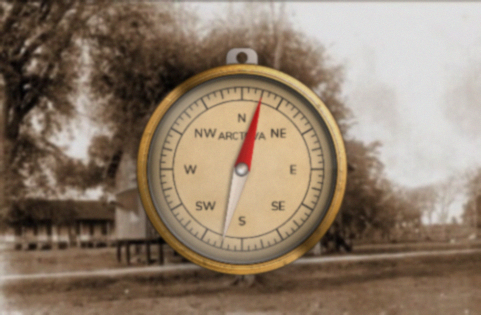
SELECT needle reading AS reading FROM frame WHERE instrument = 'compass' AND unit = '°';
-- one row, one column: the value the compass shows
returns 15 °
